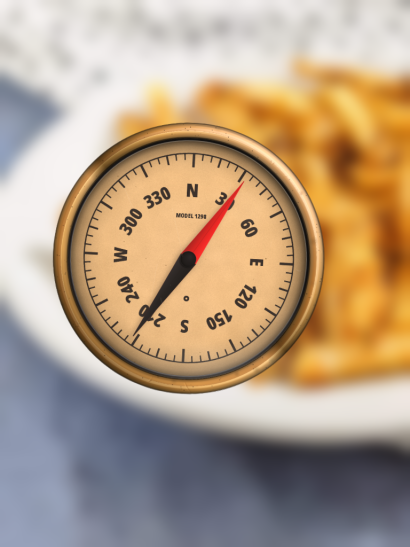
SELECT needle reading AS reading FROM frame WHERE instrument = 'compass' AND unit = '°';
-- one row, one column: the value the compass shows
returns 32.5 °
